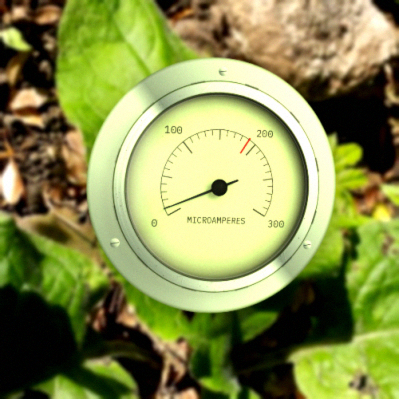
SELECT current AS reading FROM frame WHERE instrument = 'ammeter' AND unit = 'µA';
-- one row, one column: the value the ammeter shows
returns 10 µA
